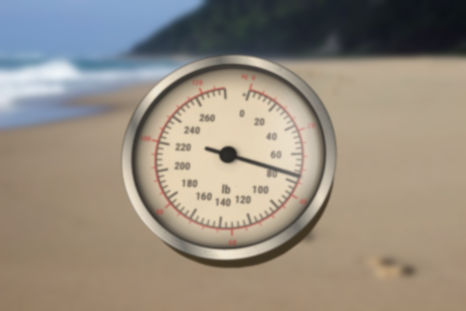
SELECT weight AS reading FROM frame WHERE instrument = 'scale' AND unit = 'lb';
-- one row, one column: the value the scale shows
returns 76 lb
